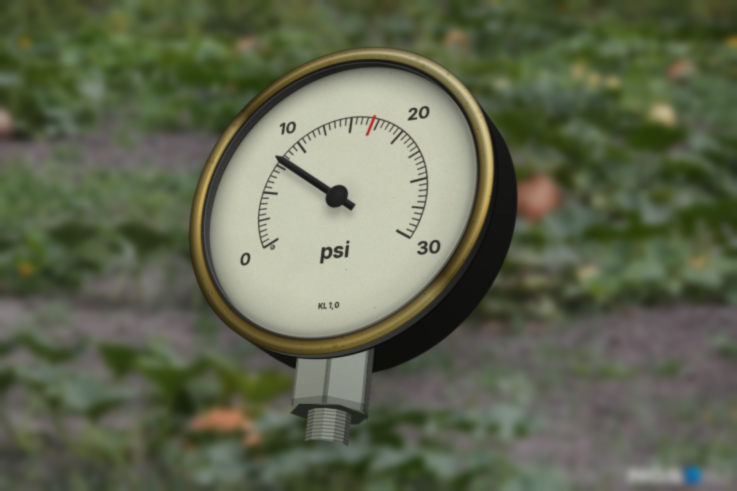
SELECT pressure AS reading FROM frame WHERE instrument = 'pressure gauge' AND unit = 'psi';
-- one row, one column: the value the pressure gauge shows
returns 8 psi
